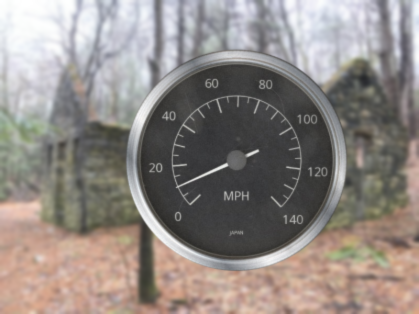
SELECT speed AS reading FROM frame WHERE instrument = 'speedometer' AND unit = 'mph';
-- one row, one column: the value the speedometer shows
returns 10 mph
